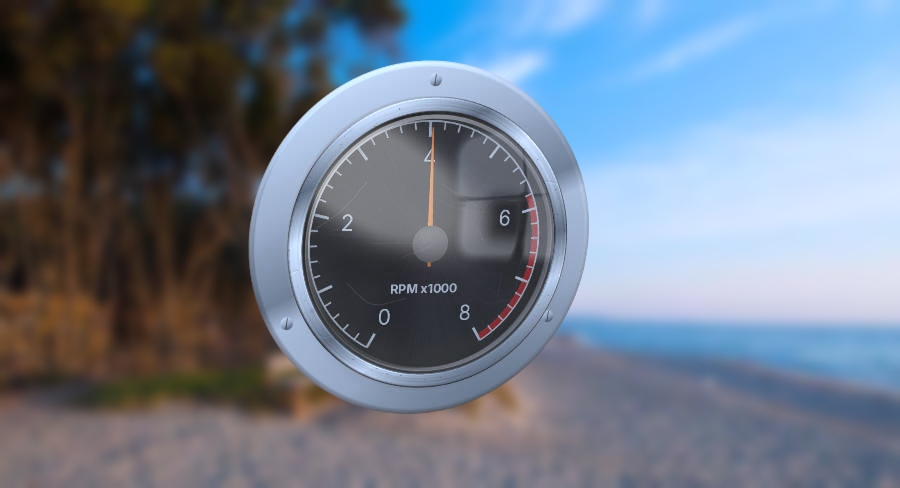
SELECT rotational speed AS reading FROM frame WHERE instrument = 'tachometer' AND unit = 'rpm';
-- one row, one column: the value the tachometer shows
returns 4000 rpm
